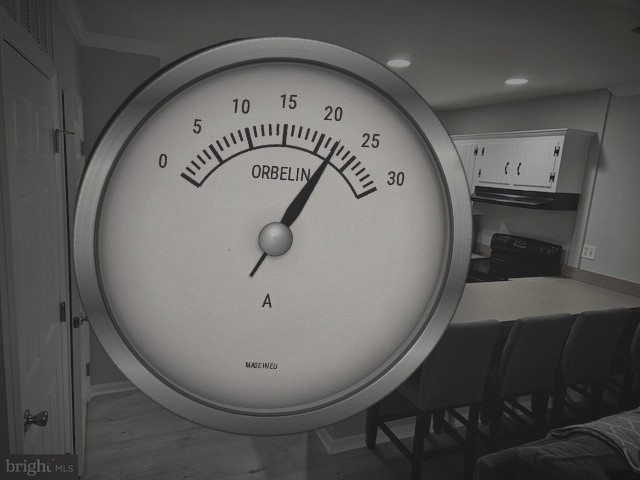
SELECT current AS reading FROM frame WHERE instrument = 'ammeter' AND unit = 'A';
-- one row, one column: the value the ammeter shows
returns 22 A
